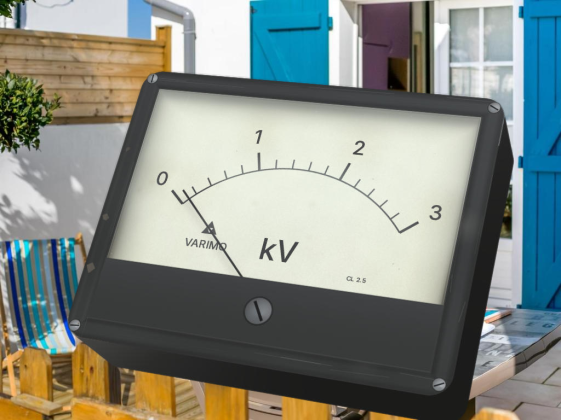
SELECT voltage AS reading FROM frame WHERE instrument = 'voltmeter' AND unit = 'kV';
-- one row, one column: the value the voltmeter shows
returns 0.1 kV
